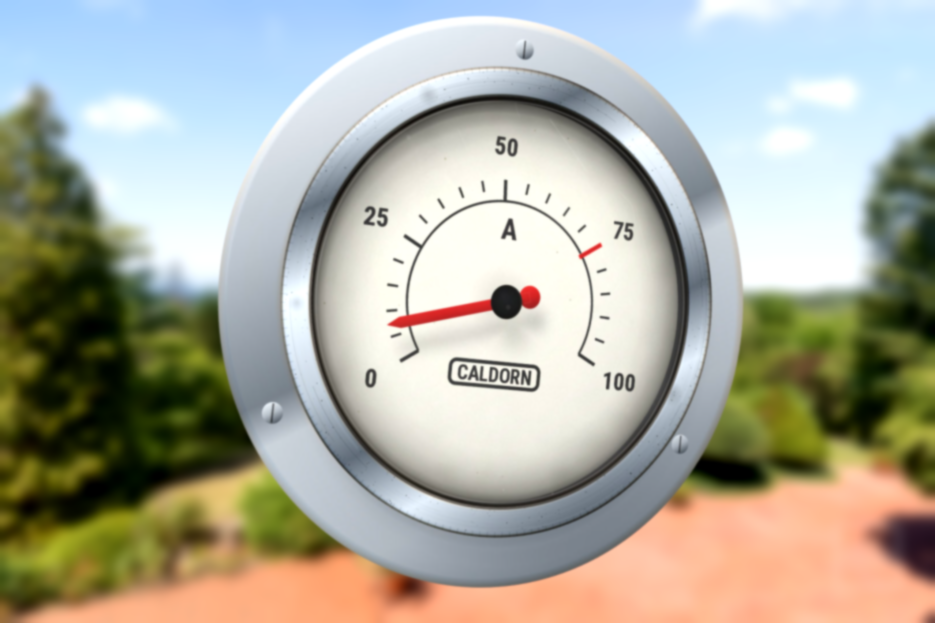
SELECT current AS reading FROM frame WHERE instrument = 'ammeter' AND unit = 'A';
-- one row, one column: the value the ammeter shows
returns 7.5 A
